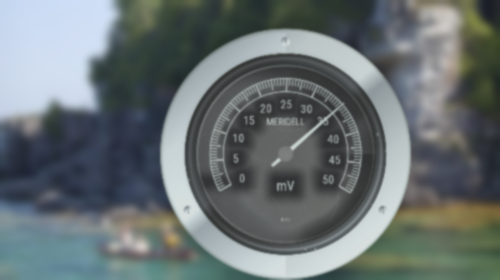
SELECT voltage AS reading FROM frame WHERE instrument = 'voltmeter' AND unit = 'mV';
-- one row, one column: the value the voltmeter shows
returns 35 mV
